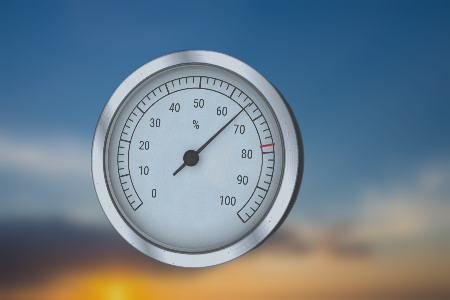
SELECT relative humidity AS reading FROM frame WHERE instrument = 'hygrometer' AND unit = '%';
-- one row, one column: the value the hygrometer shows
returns 66 %
